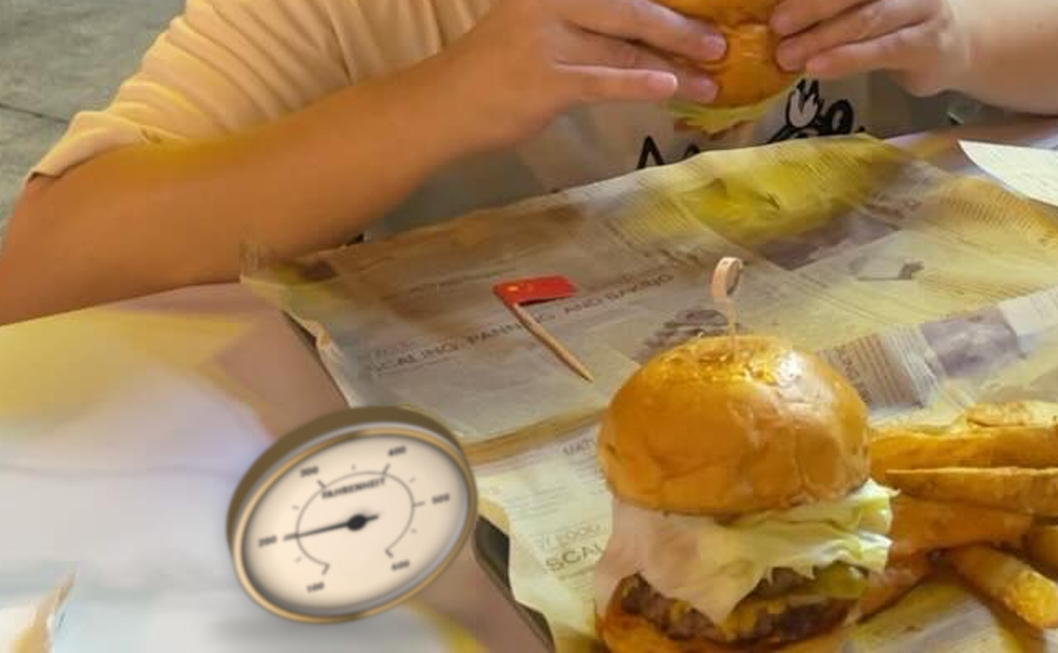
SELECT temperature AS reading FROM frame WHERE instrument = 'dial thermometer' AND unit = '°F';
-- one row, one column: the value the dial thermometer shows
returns 200 °F
